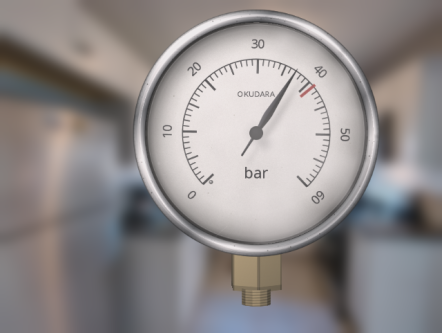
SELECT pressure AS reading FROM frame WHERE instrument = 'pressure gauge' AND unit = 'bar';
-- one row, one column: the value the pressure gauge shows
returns 37 bar
